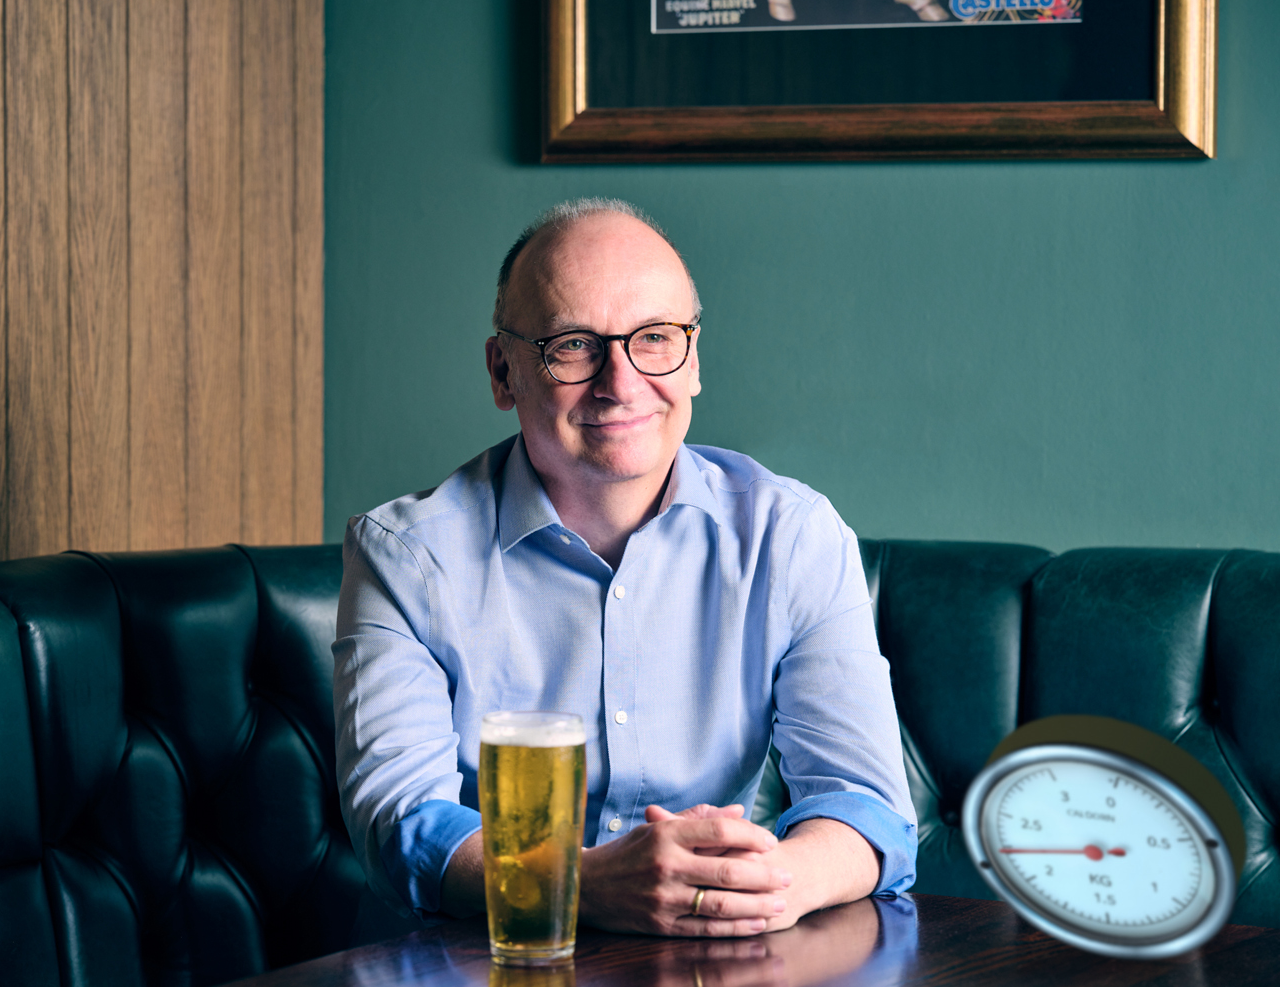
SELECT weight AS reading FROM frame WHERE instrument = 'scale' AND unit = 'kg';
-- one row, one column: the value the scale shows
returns 2.25 kg
